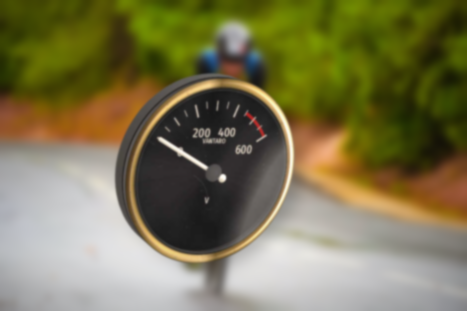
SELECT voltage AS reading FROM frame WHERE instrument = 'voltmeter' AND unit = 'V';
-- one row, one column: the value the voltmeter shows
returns 0 V
